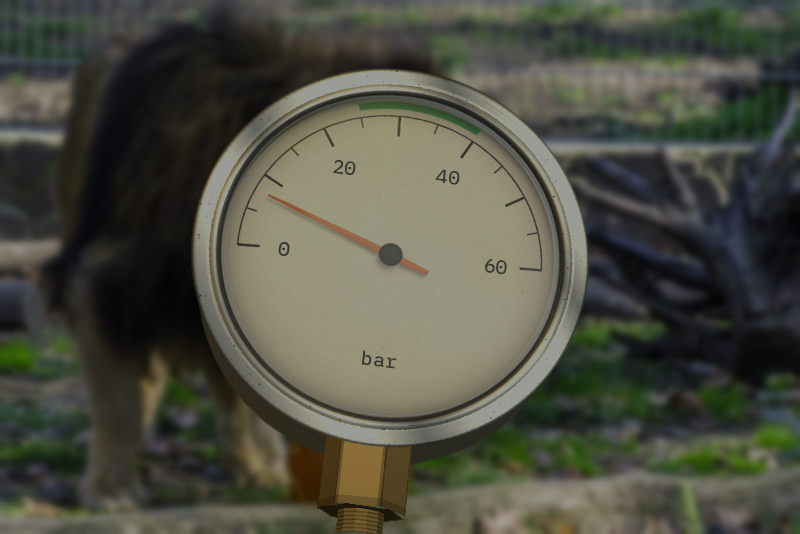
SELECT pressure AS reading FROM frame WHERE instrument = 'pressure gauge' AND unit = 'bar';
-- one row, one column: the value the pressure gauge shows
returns 7.5 bar
